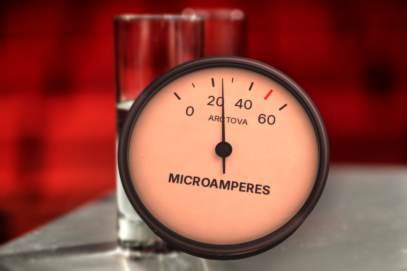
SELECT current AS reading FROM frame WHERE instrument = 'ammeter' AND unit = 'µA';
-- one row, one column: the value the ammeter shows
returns 25 µA
